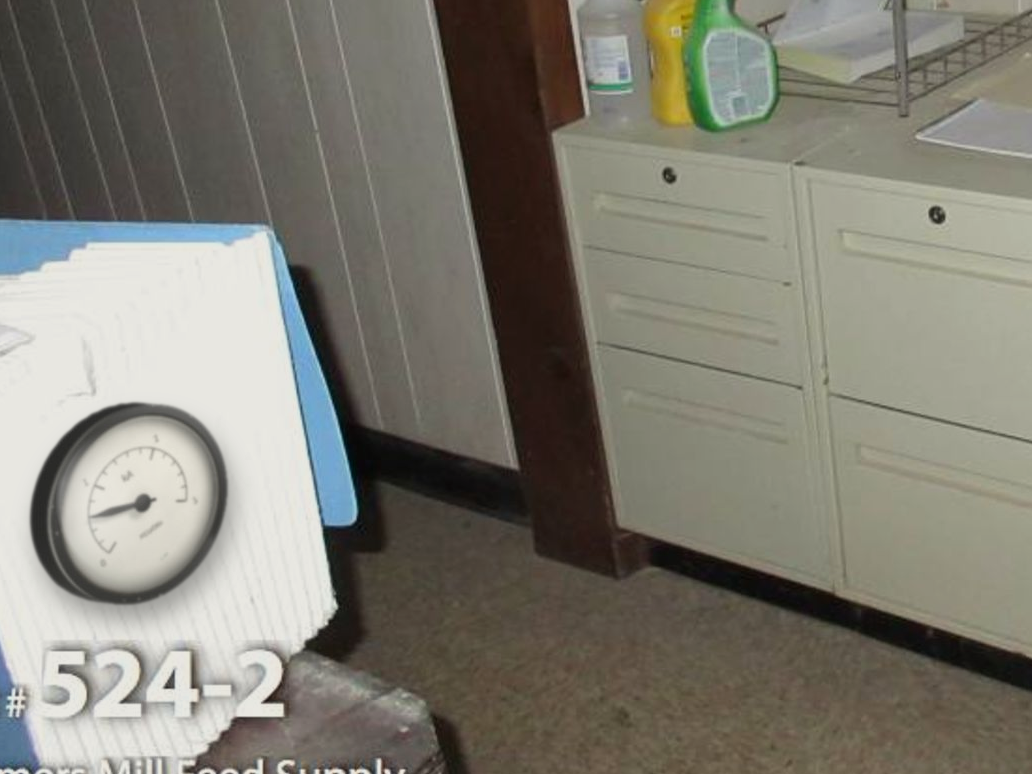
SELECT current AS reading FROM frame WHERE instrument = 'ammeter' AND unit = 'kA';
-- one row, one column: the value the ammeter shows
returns 0.6 kA
